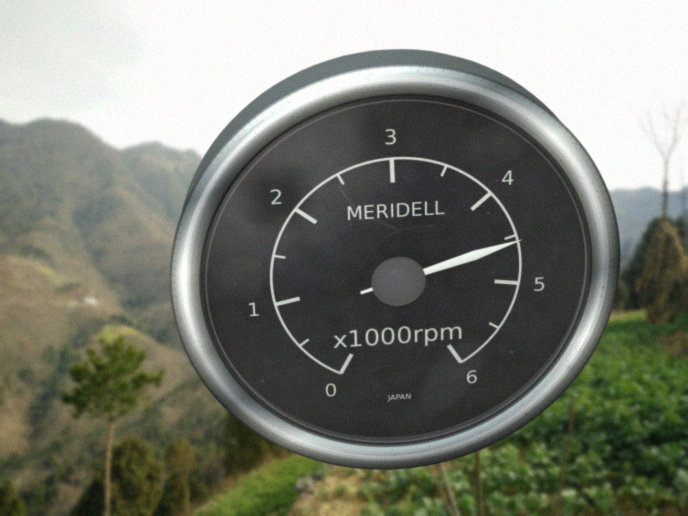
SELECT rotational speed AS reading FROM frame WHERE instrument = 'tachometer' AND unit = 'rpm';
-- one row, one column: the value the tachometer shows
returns 4500 rpm
